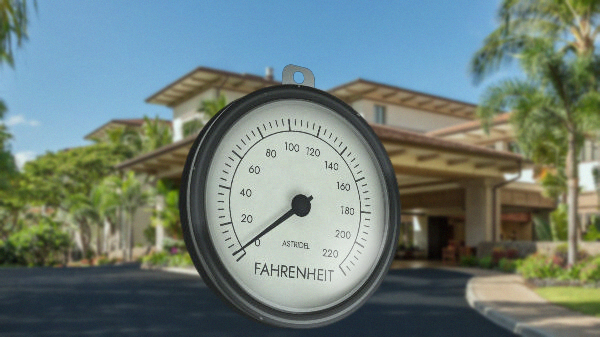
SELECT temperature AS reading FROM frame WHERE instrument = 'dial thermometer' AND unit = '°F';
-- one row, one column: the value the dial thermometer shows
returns 4 °F
